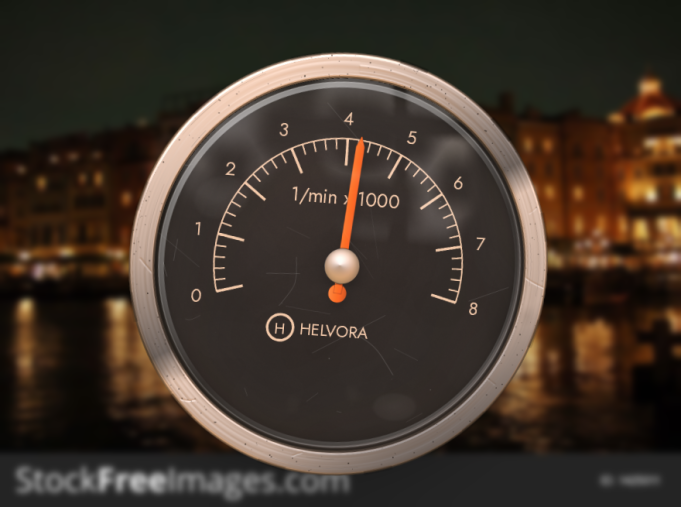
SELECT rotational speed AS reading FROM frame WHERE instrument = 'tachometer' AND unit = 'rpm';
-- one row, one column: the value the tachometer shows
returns 4200 rpm
